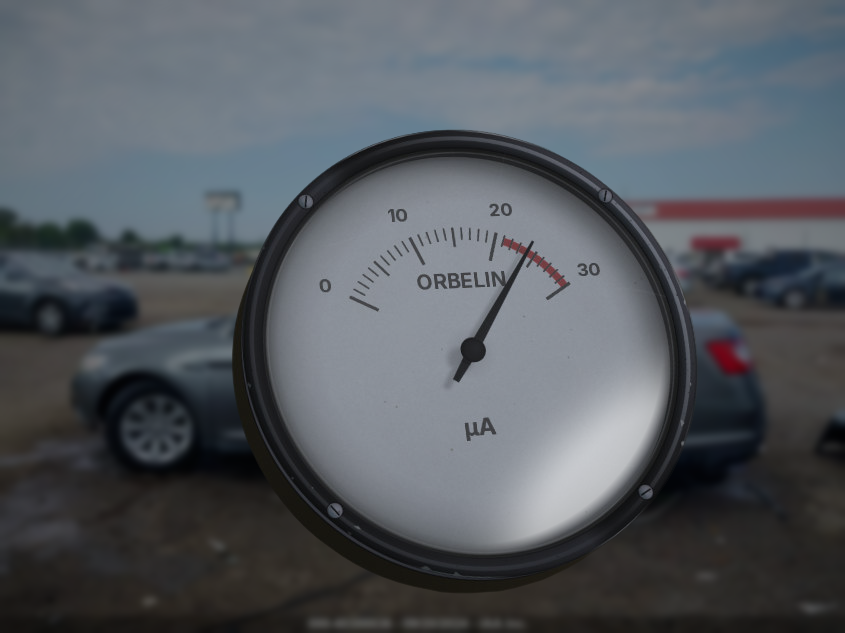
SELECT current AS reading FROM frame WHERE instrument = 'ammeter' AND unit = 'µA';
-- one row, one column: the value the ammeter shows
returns 24 µA
